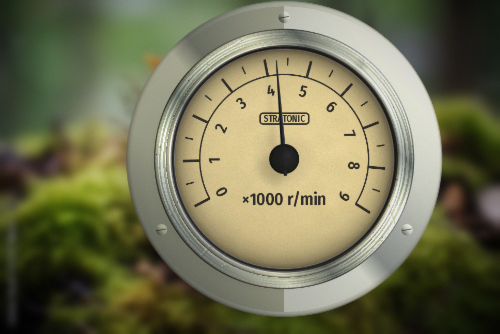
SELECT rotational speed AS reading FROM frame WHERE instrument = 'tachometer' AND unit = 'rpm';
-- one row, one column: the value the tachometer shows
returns 4250 rpm
